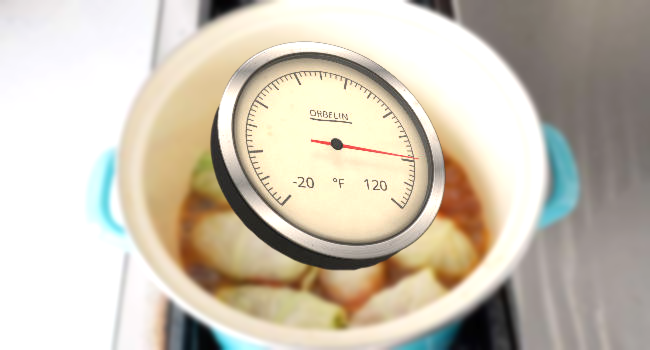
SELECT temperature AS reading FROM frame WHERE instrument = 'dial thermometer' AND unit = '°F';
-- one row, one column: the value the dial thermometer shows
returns 100 °F
